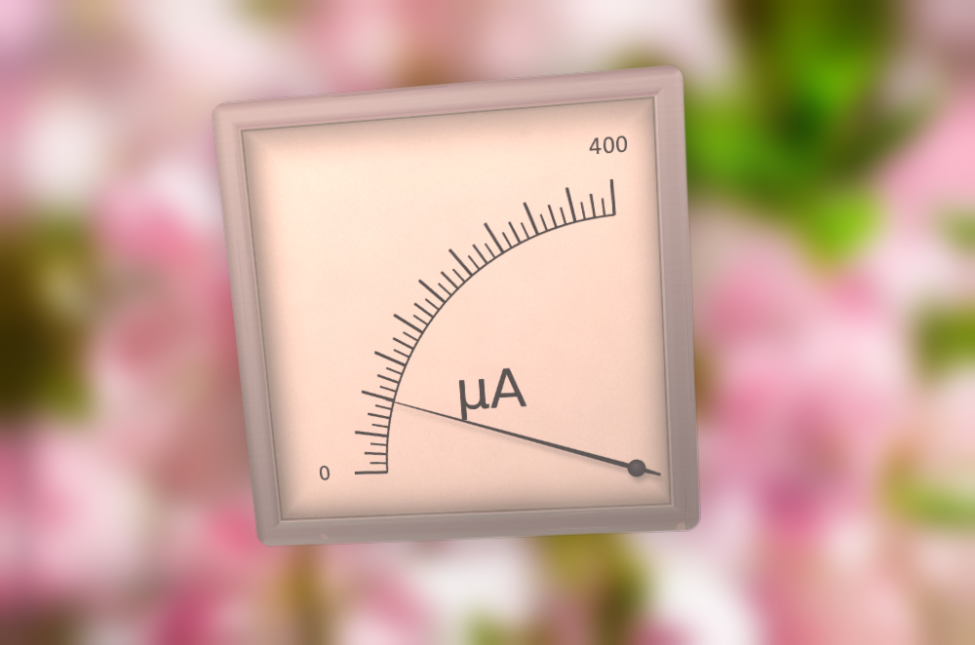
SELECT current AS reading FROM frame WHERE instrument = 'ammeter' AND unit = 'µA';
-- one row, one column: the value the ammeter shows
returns 80 µA
